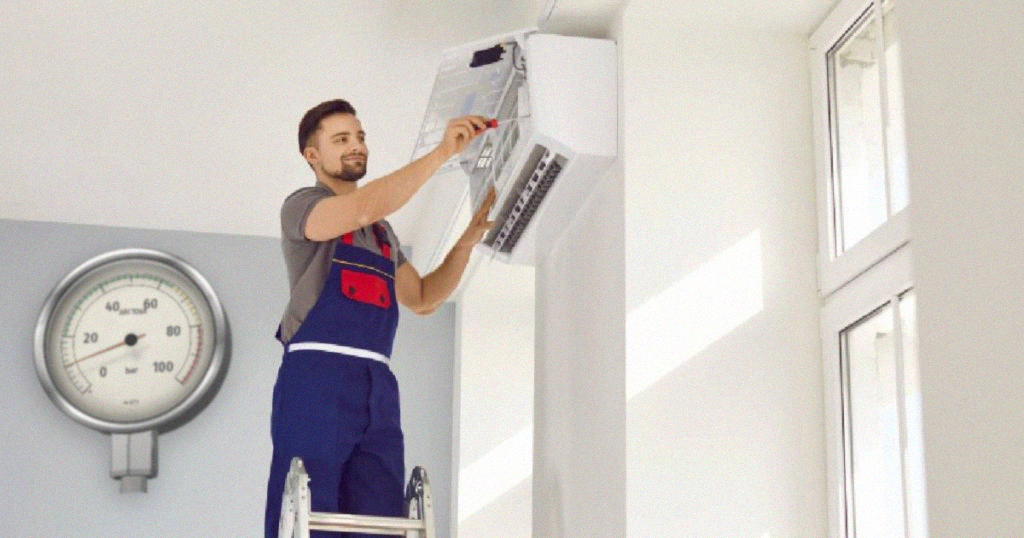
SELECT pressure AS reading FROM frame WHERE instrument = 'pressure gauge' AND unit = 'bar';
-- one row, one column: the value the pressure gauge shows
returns 10 bar
